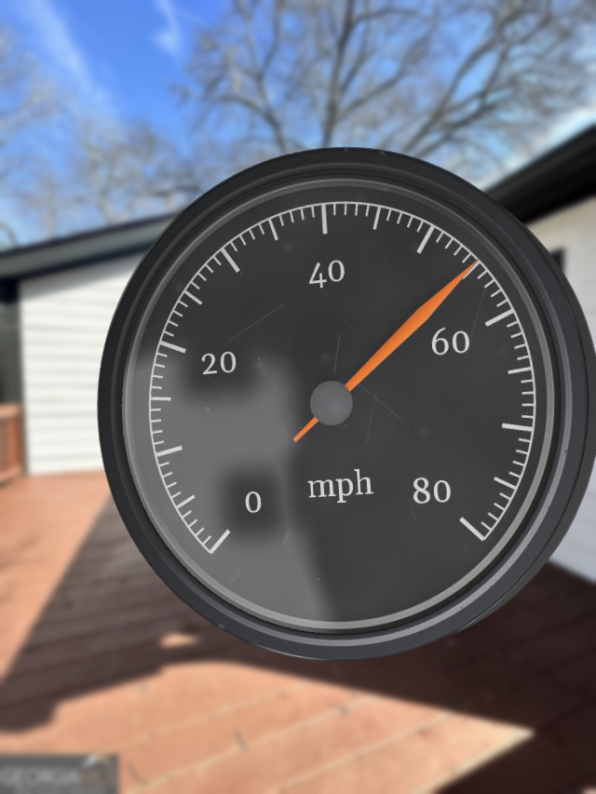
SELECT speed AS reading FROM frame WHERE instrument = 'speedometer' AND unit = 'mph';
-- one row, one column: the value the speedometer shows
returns 55 mph
